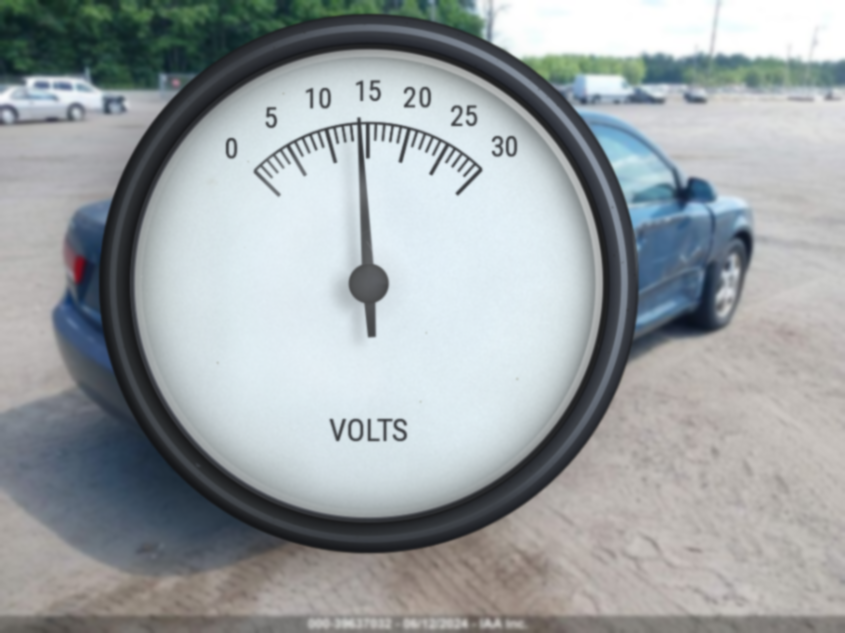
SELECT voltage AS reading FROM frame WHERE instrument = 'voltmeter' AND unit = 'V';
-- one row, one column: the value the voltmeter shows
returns 14 V
